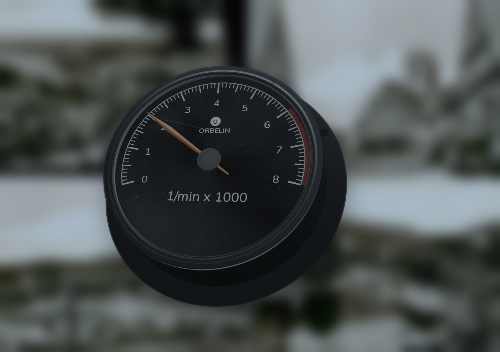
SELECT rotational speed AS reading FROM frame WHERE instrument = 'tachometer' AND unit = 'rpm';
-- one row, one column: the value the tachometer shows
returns 2000 rpm
